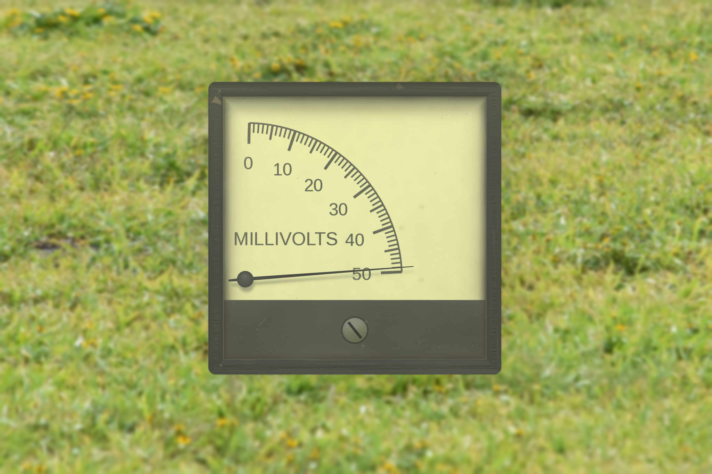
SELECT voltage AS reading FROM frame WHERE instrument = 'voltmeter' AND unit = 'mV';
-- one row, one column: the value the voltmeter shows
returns 49 mV
